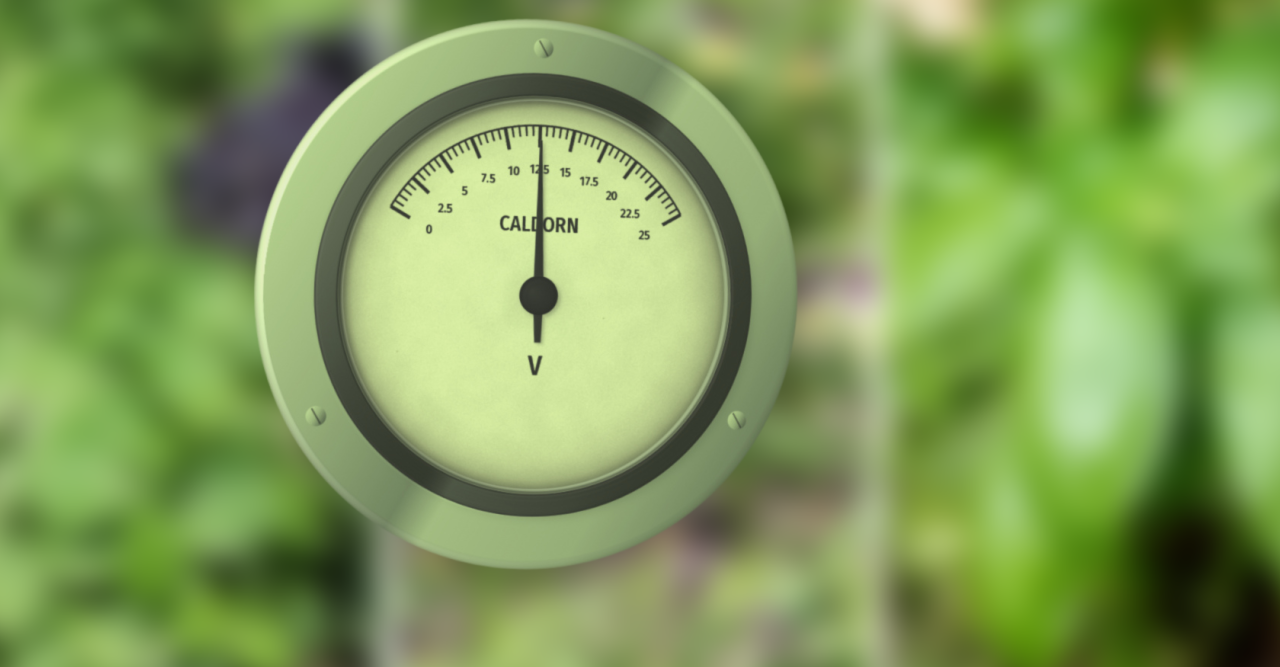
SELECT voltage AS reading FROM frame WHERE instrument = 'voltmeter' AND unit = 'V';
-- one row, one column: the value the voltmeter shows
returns 12.5 V
